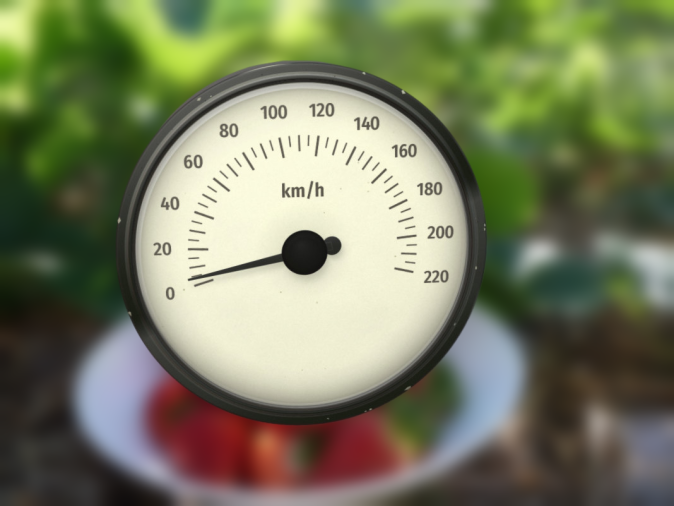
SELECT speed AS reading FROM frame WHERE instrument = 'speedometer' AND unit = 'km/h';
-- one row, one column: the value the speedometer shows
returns 5 km/h
